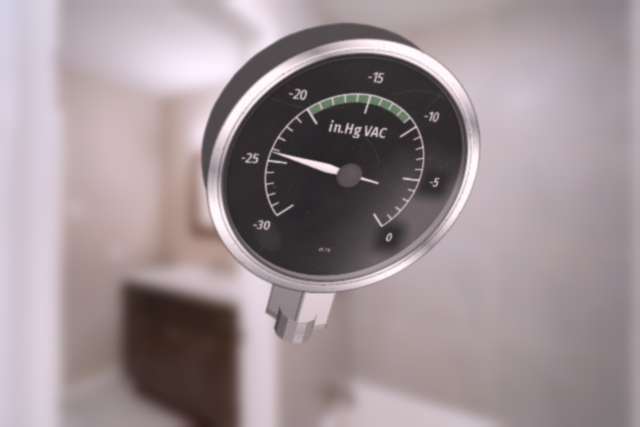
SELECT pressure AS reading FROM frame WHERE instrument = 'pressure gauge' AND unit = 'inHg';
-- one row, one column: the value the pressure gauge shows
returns -24 inHg
